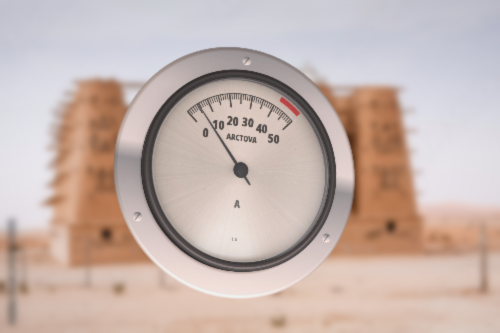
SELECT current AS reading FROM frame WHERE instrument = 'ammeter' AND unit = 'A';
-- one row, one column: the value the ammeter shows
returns 5 A
